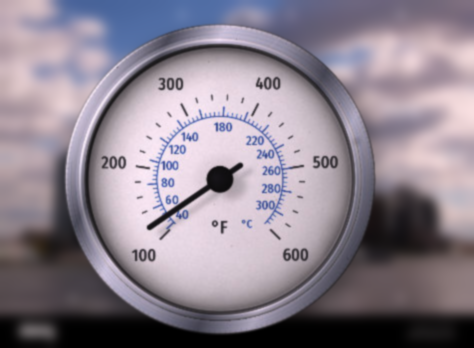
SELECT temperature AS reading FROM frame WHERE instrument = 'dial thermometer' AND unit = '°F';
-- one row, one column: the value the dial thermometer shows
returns 120 °F
